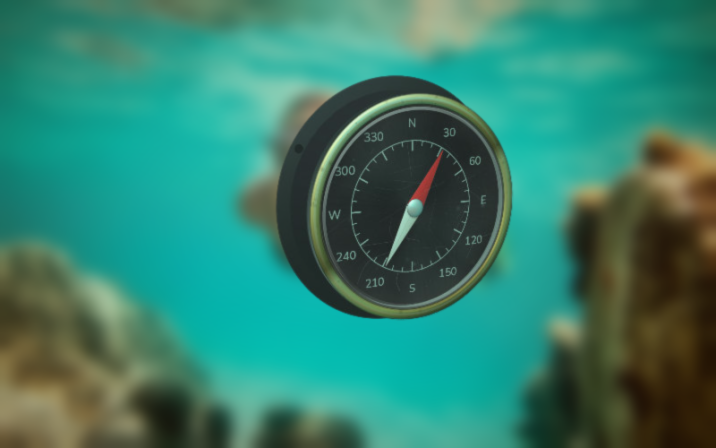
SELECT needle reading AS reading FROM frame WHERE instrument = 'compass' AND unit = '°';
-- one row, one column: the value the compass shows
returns 30 °
